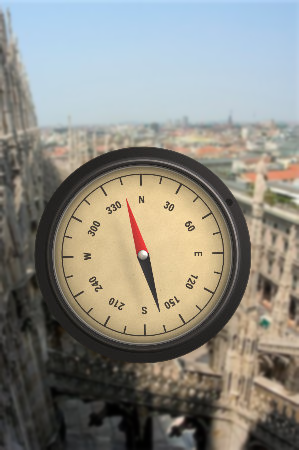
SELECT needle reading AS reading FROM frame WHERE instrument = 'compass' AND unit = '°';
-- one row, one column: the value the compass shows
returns 345 °
